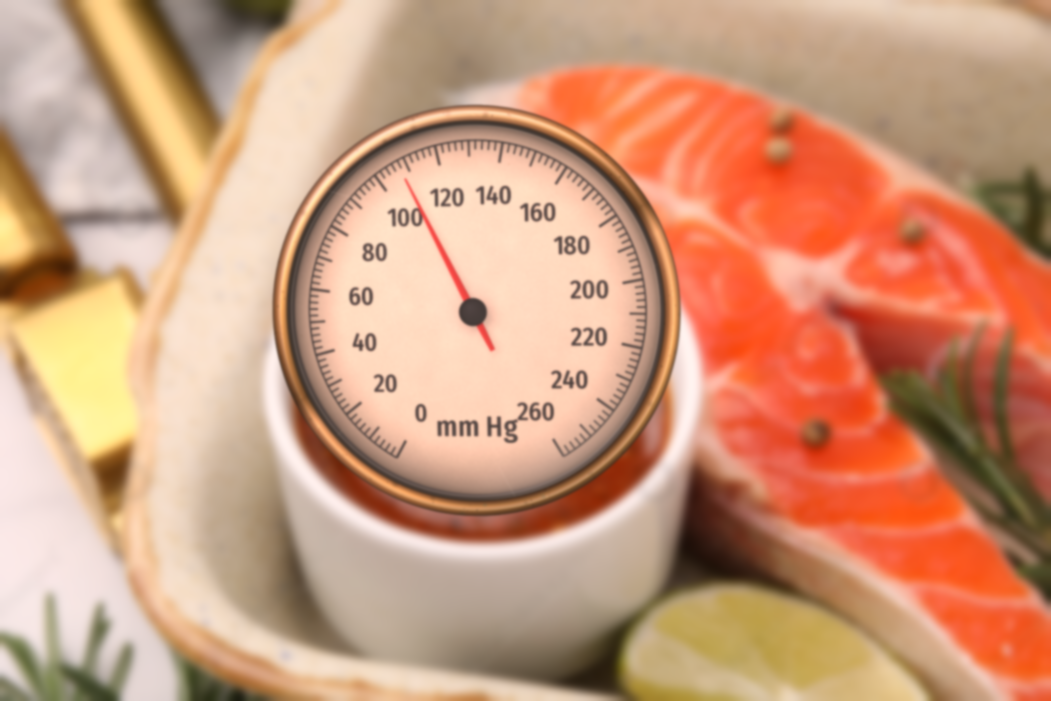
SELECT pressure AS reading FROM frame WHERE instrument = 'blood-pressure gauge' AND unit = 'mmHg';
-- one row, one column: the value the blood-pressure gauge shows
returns 108 mmHg
